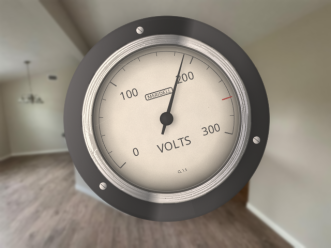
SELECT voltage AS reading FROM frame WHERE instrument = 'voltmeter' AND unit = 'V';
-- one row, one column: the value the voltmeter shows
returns 190 V
